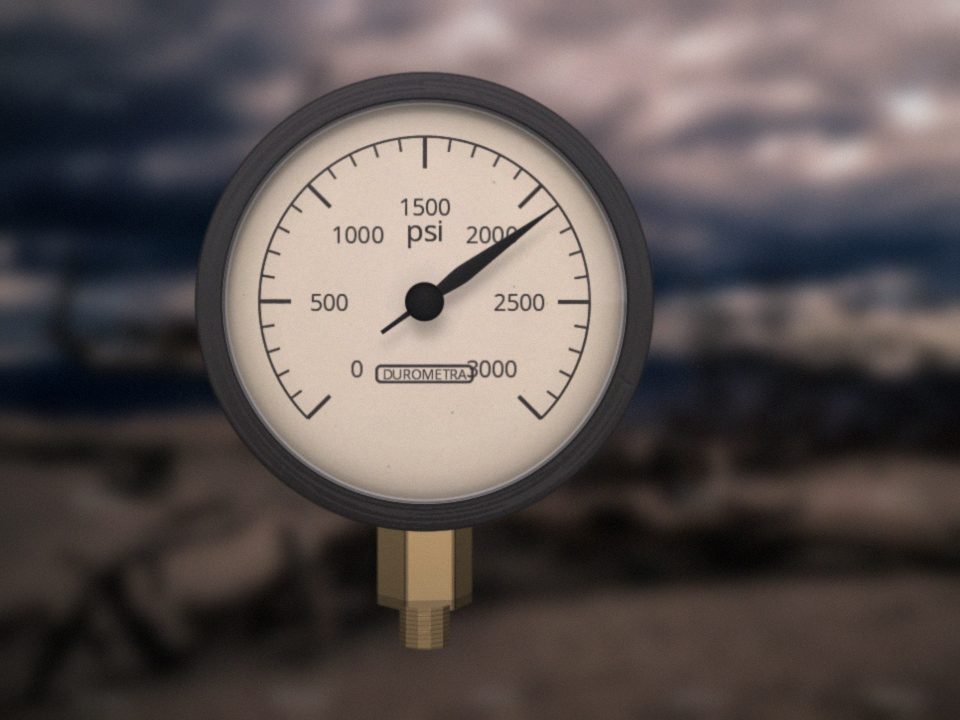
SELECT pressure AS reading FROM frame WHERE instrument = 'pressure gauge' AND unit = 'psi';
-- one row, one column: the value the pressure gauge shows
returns 2100 psi
